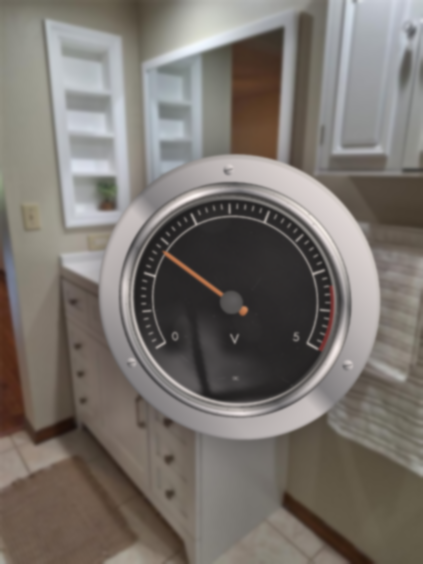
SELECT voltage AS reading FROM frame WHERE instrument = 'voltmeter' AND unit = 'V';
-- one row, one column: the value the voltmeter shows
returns 1.4 V
